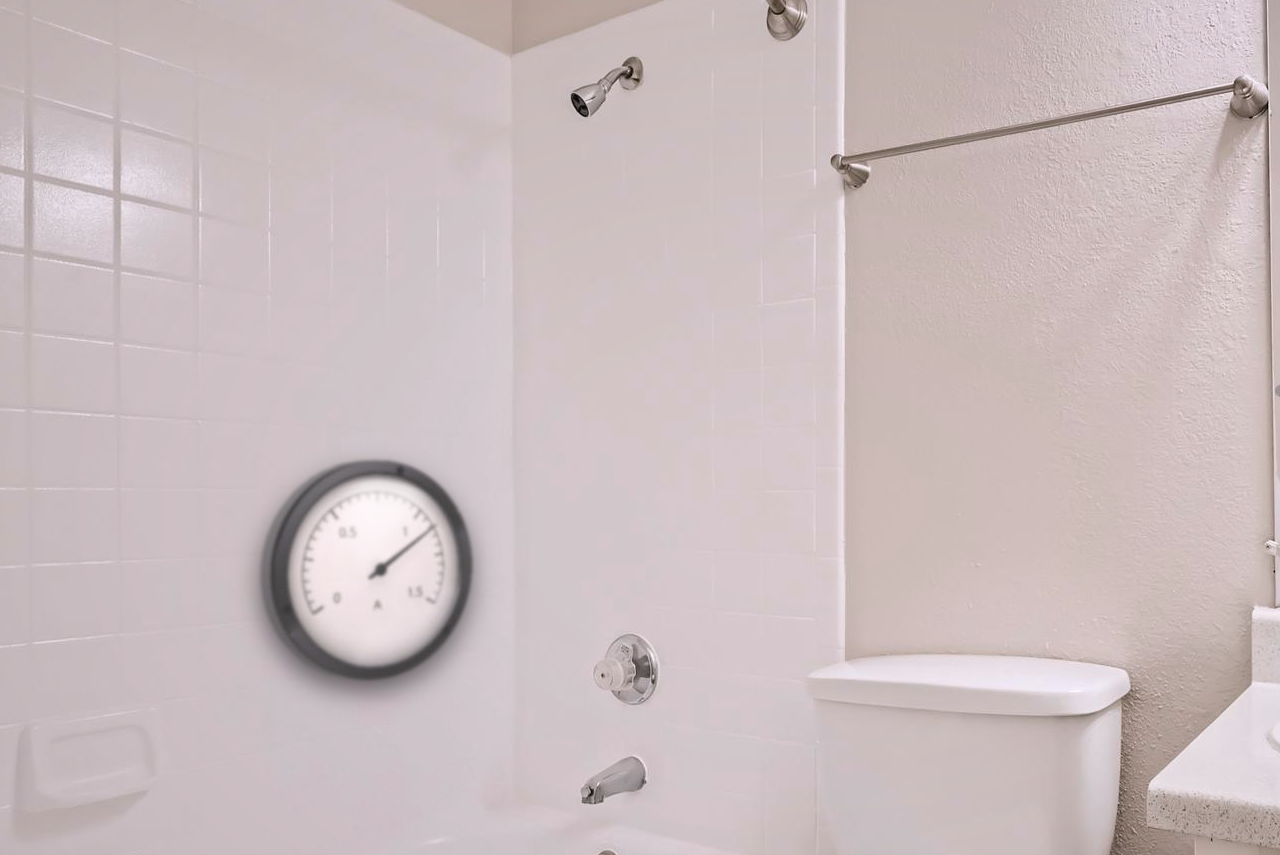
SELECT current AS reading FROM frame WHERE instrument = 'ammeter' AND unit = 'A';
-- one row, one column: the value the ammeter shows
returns 1.1 A
